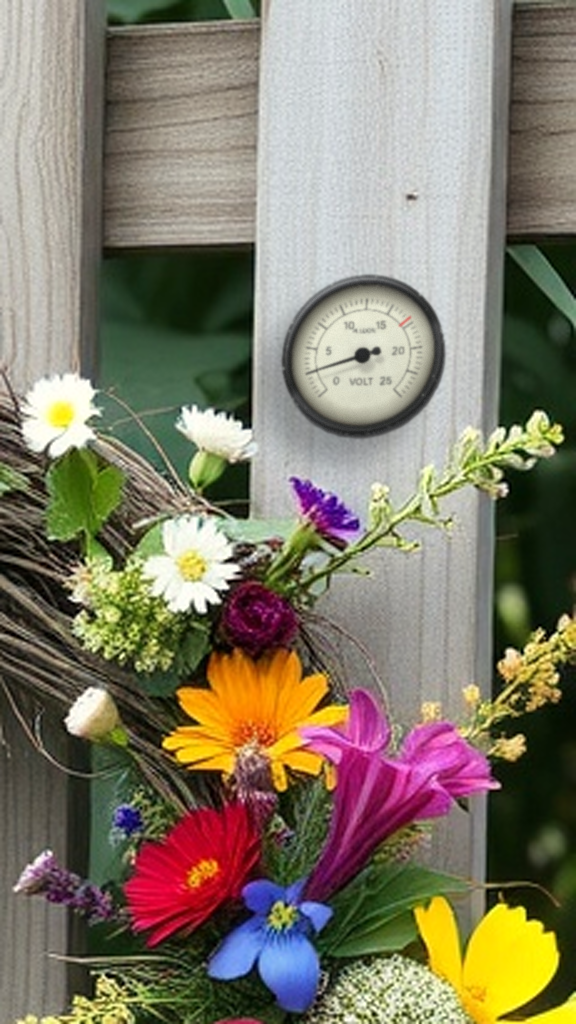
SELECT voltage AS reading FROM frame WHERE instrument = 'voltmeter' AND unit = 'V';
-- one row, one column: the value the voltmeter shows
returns 2.5 V
